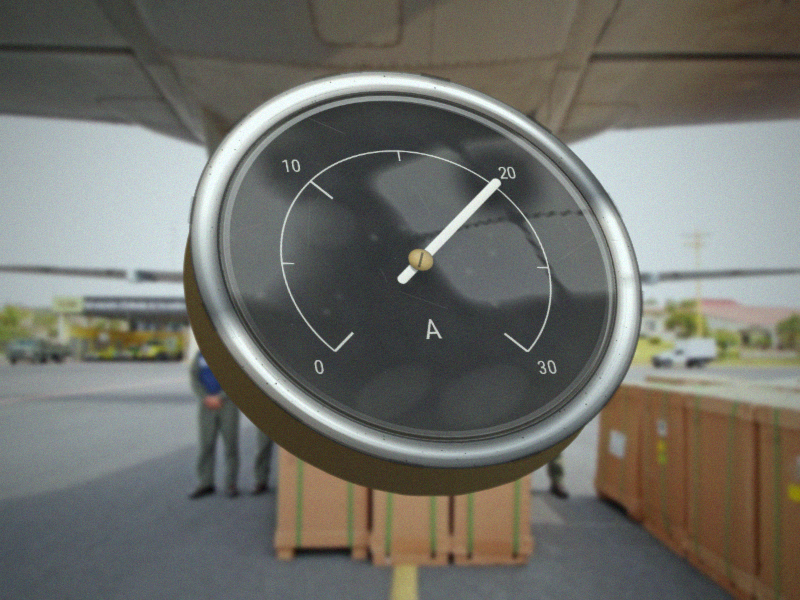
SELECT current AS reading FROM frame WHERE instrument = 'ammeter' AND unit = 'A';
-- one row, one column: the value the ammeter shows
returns 20 A
